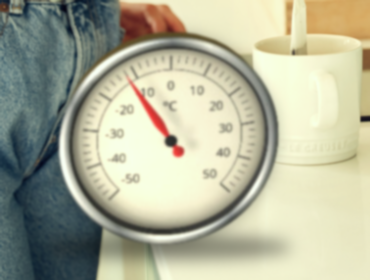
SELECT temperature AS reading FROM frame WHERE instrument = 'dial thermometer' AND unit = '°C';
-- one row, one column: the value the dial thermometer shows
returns -12 °C
